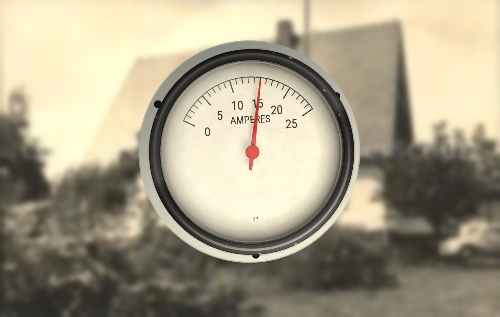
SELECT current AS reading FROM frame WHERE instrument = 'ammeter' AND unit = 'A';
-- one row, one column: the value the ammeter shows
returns 15 A
